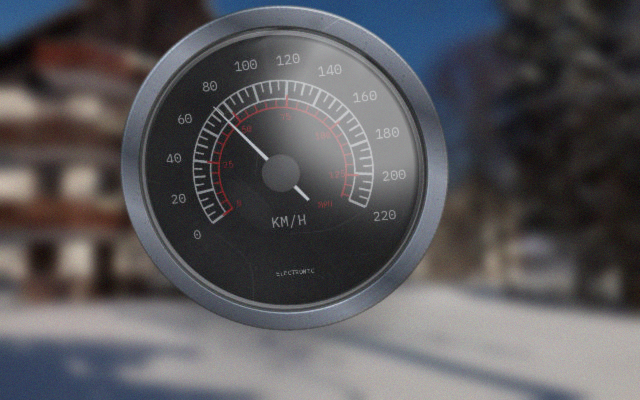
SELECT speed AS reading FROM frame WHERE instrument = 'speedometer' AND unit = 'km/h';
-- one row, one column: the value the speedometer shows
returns 75 km/h
